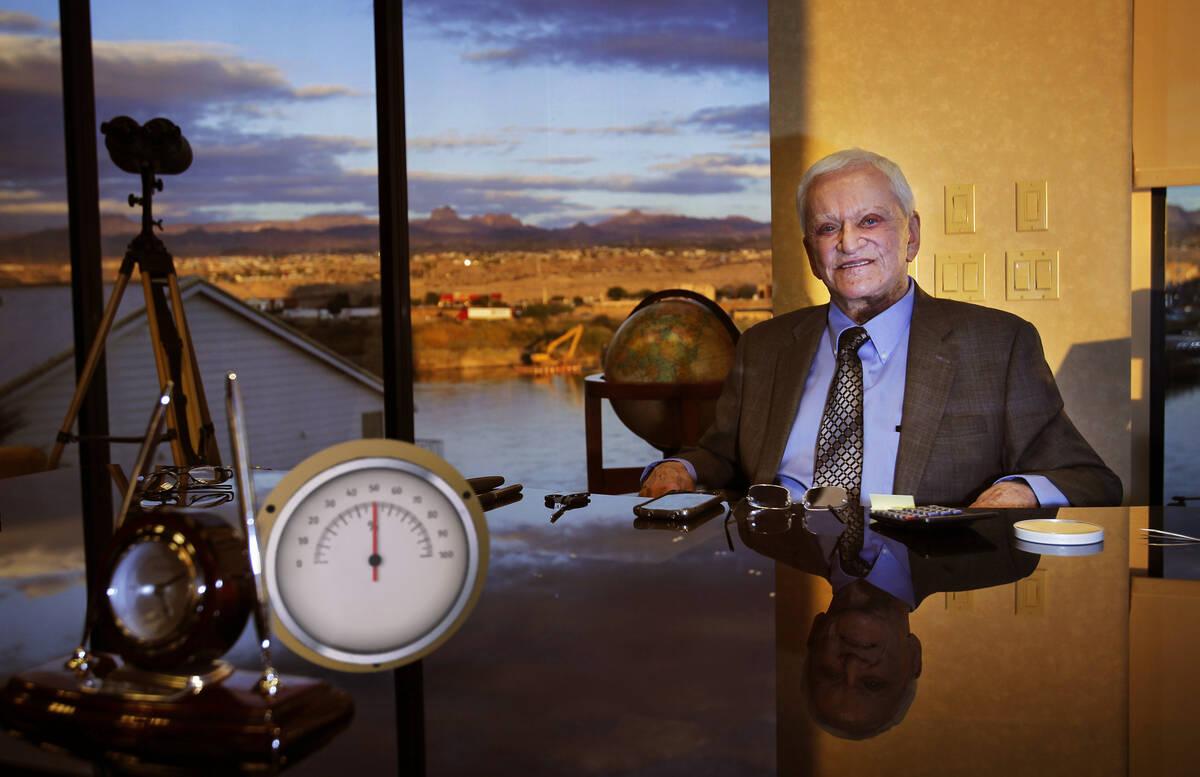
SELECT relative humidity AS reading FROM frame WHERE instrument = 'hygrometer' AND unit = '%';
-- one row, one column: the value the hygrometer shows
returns 50 %
